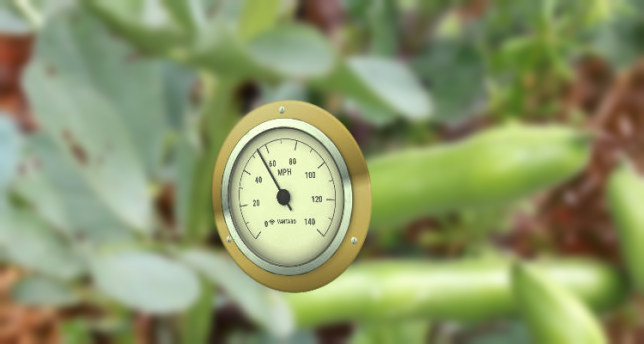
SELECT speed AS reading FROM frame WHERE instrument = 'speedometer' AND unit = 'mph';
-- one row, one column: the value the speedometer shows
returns 55 mph
